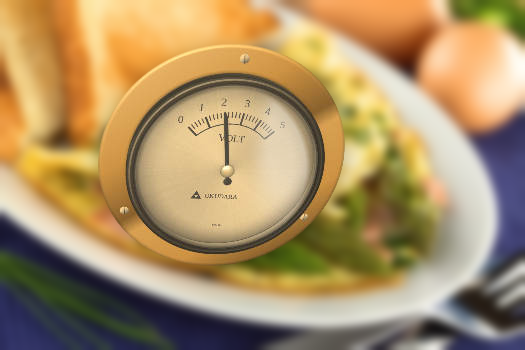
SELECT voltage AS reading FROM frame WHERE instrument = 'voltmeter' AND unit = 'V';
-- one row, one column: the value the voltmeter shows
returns 2 V
